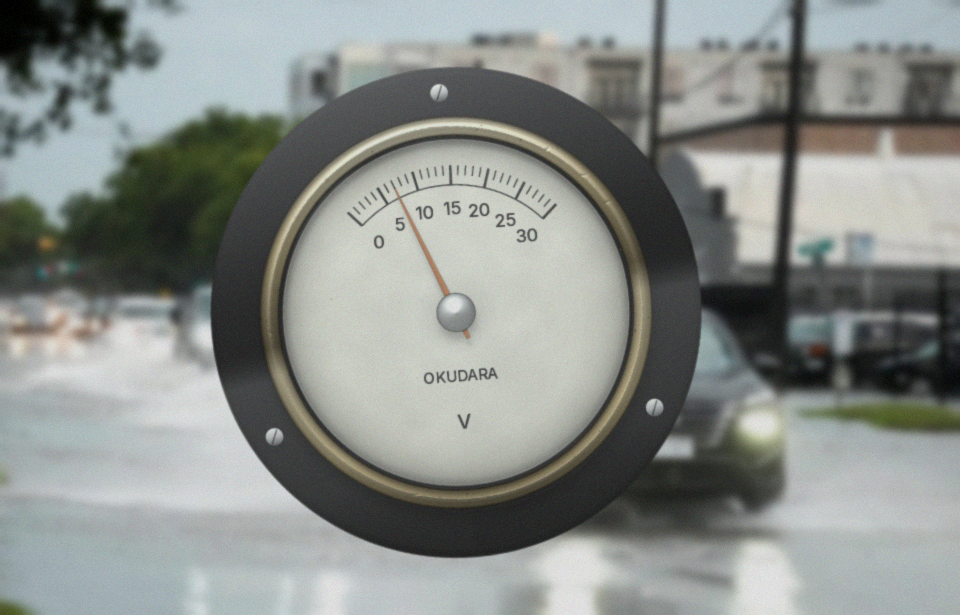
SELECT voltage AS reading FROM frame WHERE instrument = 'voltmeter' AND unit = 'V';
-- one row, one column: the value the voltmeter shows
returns 7 V
